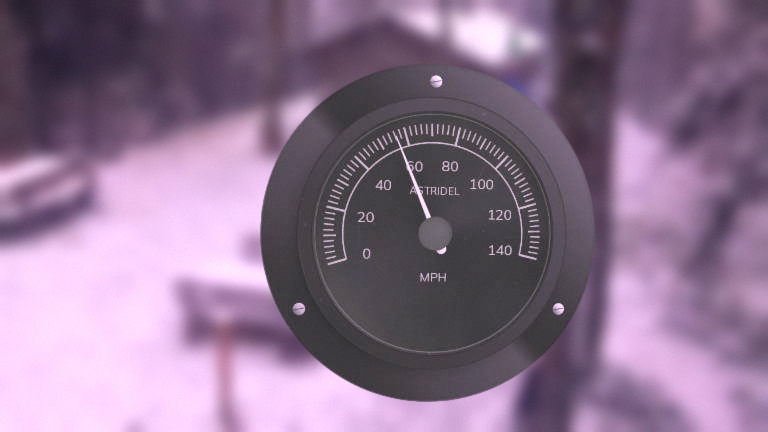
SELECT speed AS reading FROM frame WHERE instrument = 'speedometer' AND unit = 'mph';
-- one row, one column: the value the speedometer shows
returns 56 mph
